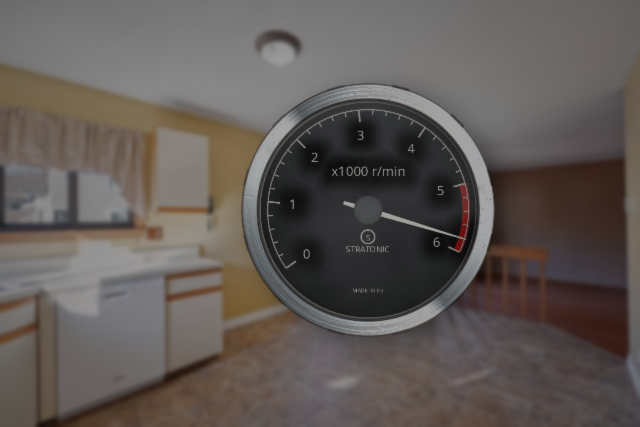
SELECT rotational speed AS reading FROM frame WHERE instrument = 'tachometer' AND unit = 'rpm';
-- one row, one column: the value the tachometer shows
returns 5800 rpm
